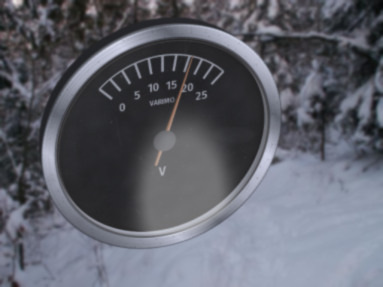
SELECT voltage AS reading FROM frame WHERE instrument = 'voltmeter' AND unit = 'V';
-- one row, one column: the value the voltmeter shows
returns 17.5 V
